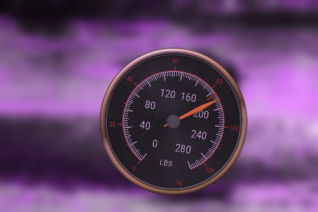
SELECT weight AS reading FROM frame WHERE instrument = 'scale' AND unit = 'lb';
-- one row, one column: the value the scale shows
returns 190 lb
